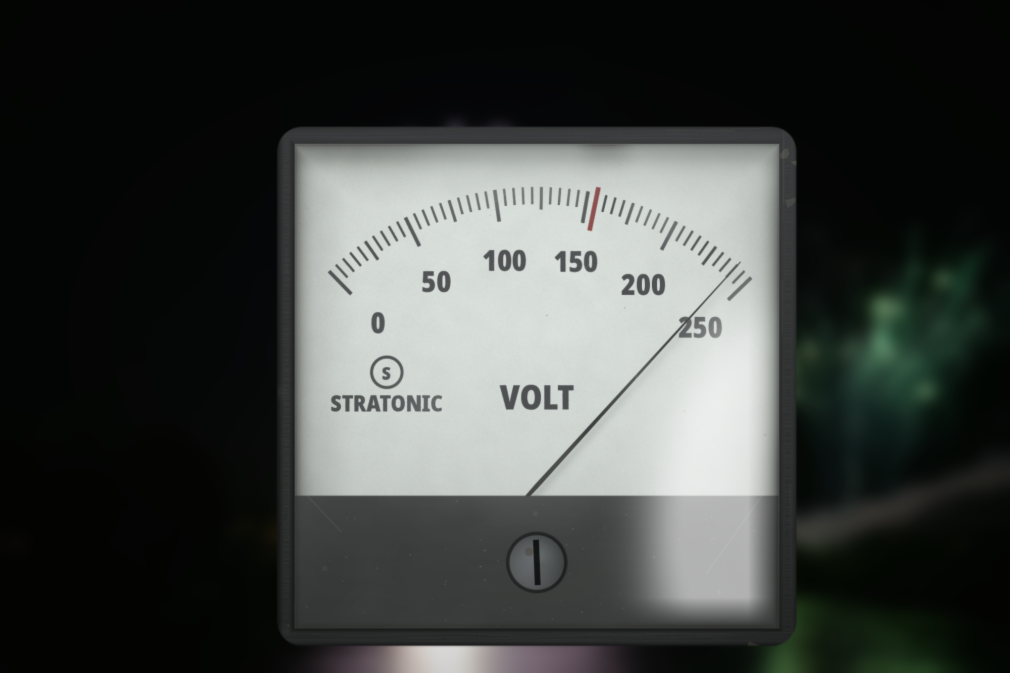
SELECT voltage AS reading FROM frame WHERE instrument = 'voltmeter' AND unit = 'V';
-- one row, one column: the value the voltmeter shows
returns 240 V
